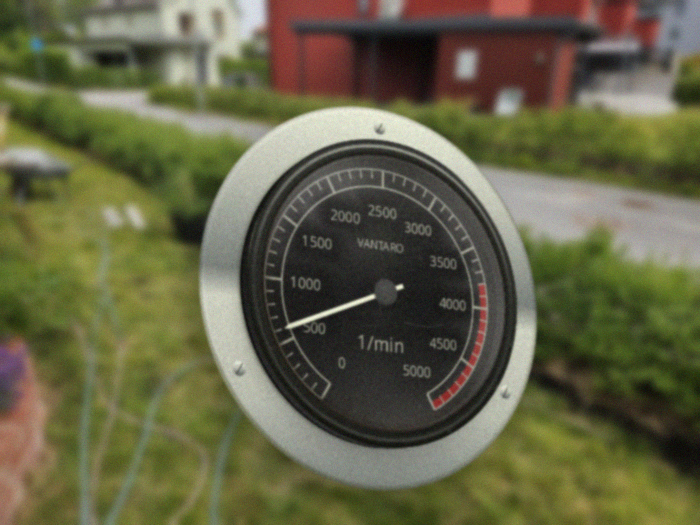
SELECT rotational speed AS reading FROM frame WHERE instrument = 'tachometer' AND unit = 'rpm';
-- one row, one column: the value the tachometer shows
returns 600 rpm
